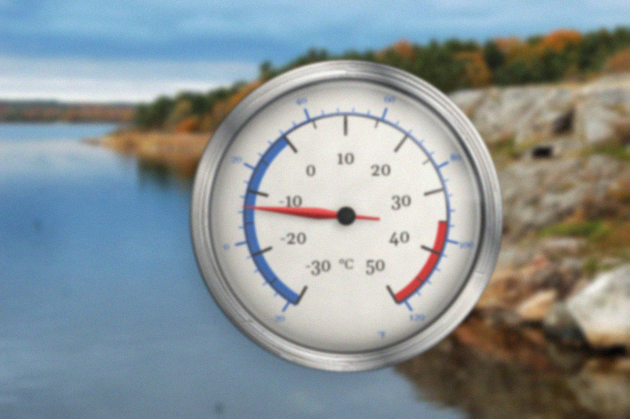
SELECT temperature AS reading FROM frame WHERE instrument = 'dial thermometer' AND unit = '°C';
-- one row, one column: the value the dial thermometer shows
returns -12.5 °C
